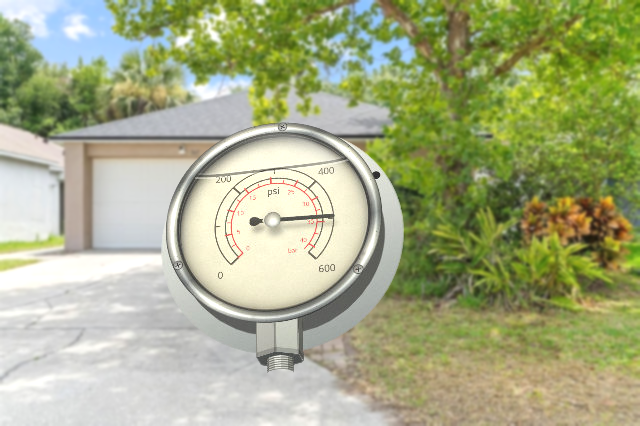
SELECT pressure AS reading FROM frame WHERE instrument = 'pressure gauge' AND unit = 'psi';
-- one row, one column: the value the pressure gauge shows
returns 500 psi
